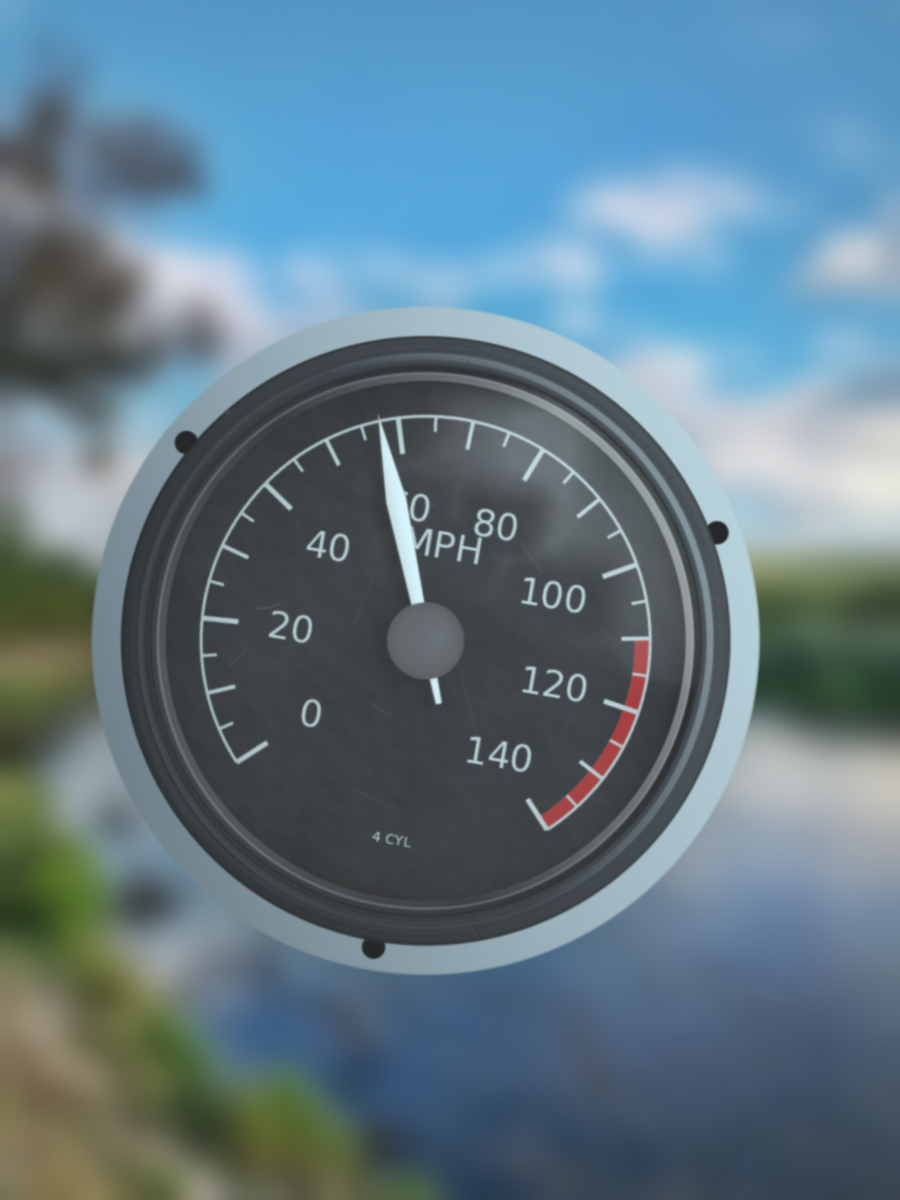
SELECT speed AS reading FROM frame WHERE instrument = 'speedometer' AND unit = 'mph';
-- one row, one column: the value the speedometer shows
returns 57.5 mph
